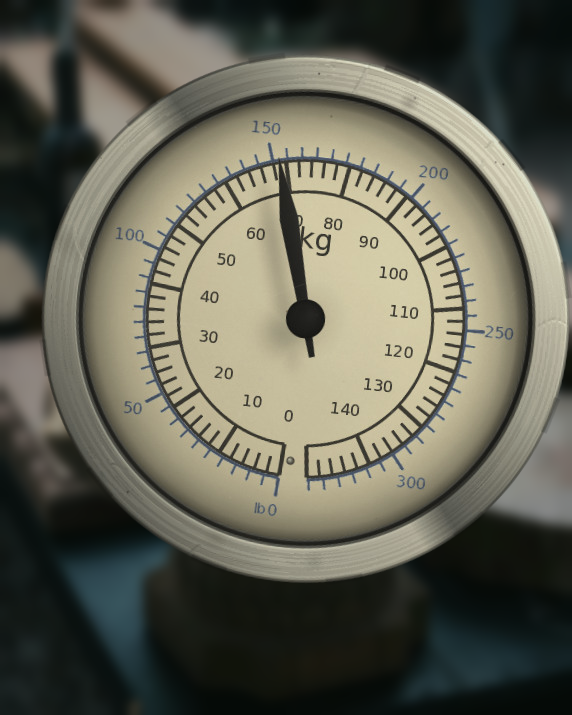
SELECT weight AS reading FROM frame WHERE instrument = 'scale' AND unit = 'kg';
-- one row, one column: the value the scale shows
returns 69 kg
